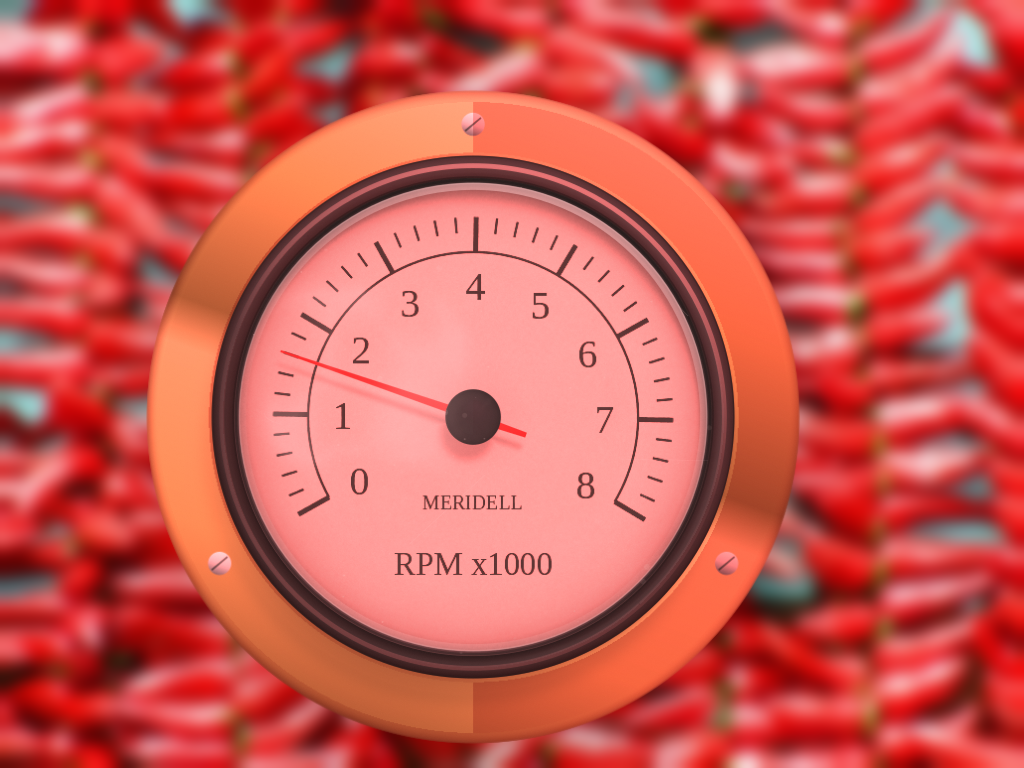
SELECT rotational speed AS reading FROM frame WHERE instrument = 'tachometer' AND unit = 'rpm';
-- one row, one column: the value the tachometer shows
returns 1600 rpm
